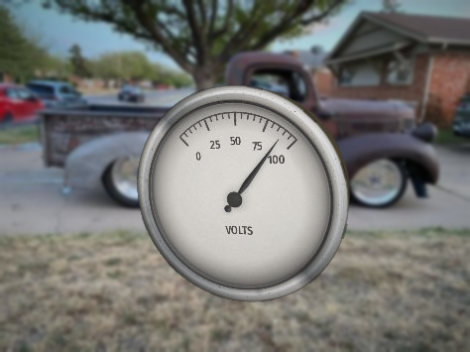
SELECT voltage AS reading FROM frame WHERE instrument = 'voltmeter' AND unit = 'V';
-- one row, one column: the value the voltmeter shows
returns 90 V
